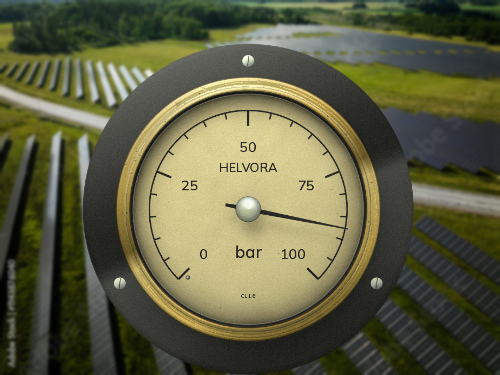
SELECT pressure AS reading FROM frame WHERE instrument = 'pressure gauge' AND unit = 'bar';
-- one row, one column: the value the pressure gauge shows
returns 87.5 bar
